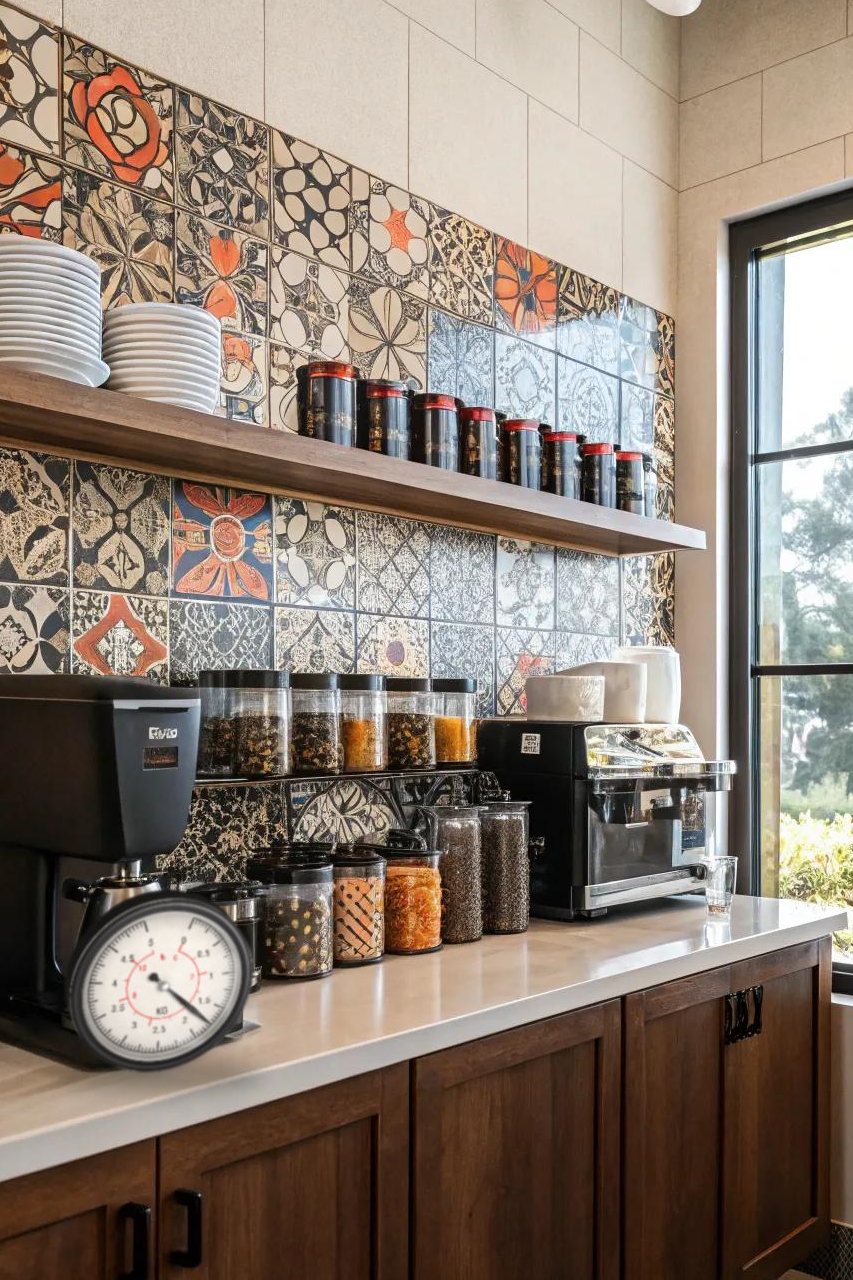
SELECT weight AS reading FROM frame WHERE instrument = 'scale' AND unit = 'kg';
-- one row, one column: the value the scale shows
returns 1.75 kg
